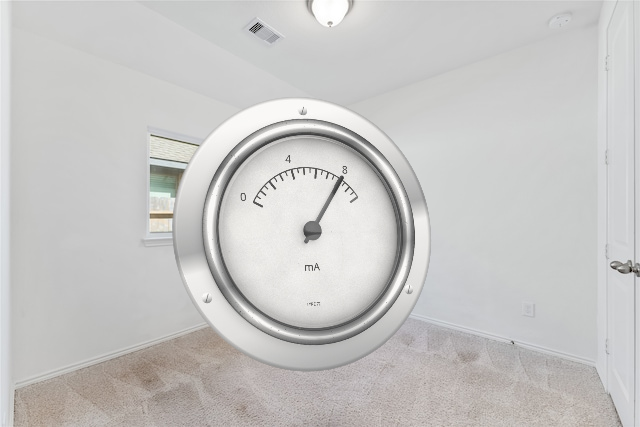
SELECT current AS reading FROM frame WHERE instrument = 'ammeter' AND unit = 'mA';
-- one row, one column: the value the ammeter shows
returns 8 mA
